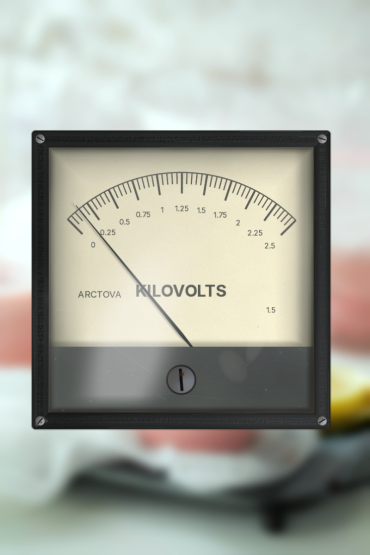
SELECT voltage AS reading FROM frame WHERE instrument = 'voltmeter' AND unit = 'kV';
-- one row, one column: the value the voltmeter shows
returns 0.15 kV
